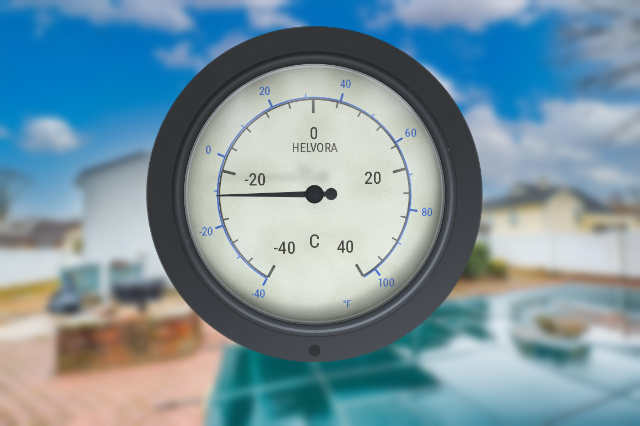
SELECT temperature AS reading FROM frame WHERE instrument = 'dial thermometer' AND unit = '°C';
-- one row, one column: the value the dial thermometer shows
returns -24 °C
